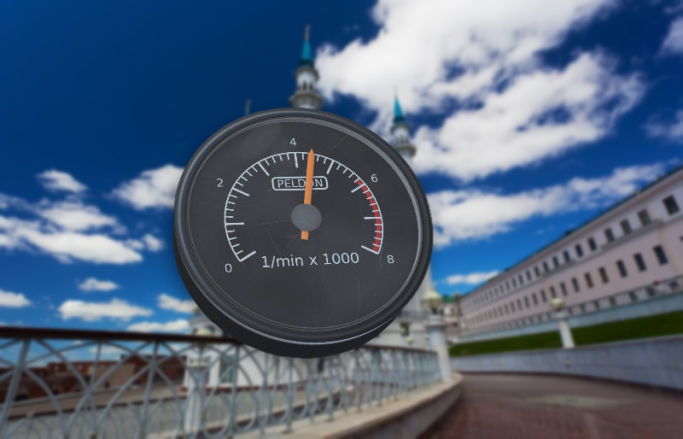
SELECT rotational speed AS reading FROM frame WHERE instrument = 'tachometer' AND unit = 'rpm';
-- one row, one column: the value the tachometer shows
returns 4400 rpm
